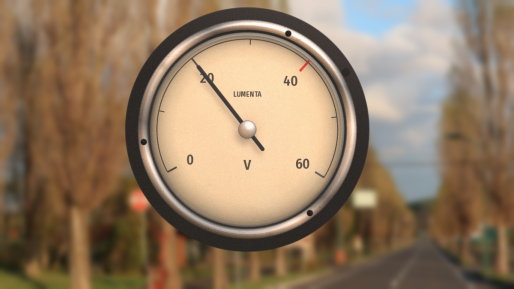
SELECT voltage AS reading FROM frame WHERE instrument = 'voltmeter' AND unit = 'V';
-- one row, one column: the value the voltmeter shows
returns 20 V
